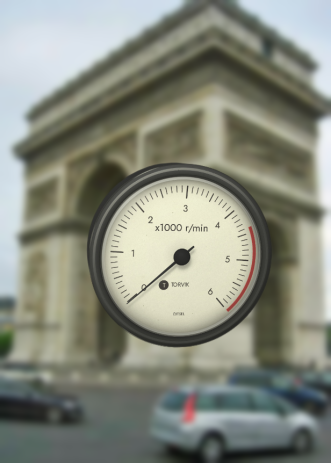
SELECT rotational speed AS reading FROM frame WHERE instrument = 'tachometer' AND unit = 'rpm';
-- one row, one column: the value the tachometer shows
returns 0 rpm
